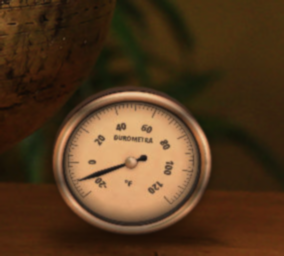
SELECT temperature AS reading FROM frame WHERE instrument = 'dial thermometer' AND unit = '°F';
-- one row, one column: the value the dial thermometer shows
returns -10 °F
